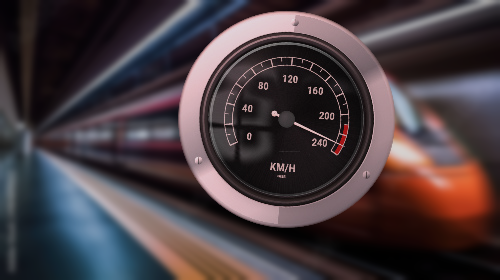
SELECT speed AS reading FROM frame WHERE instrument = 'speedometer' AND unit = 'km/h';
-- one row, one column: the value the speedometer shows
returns 230 km/h
